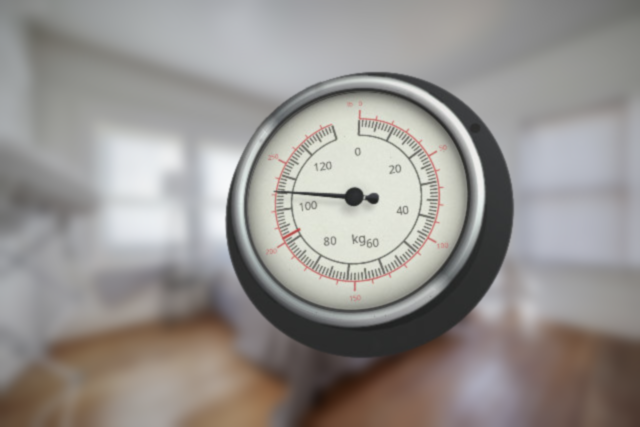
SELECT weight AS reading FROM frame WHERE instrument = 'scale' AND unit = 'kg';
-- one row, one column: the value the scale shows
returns 105 kg
